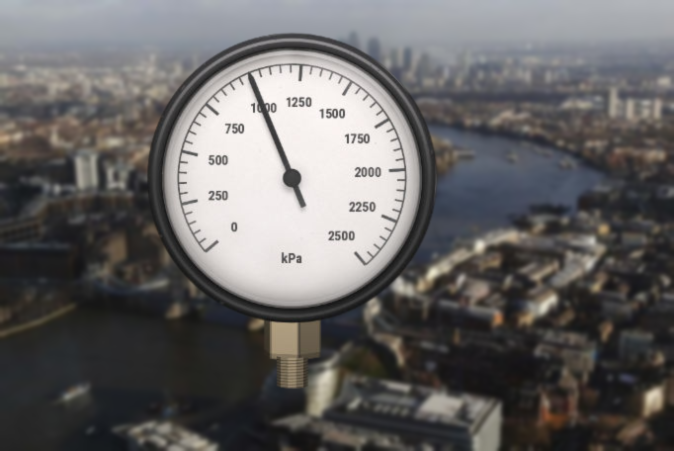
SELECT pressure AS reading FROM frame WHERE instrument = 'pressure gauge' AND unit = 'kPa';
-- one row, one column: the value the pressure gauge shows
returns 1000 kPa
